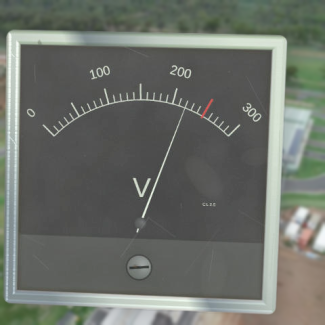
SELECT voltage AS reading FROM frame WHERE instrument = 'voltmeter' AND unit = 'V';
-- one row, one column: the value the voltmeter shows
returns 220 V
